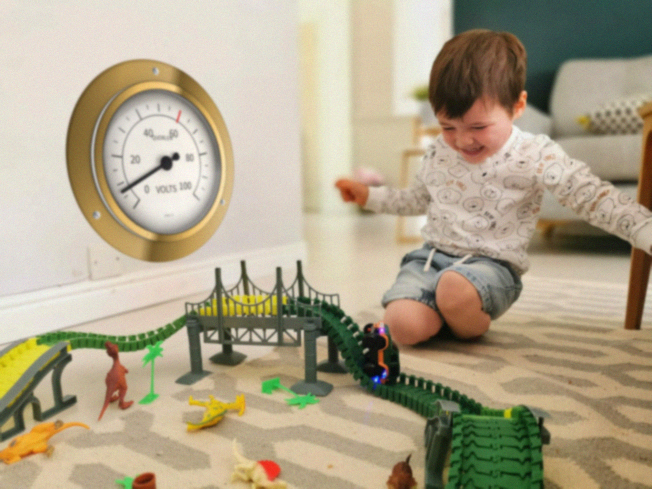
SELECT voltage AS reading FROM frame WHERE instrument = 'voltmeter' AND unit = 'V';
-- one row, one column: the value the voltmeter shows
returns 7.5 V
